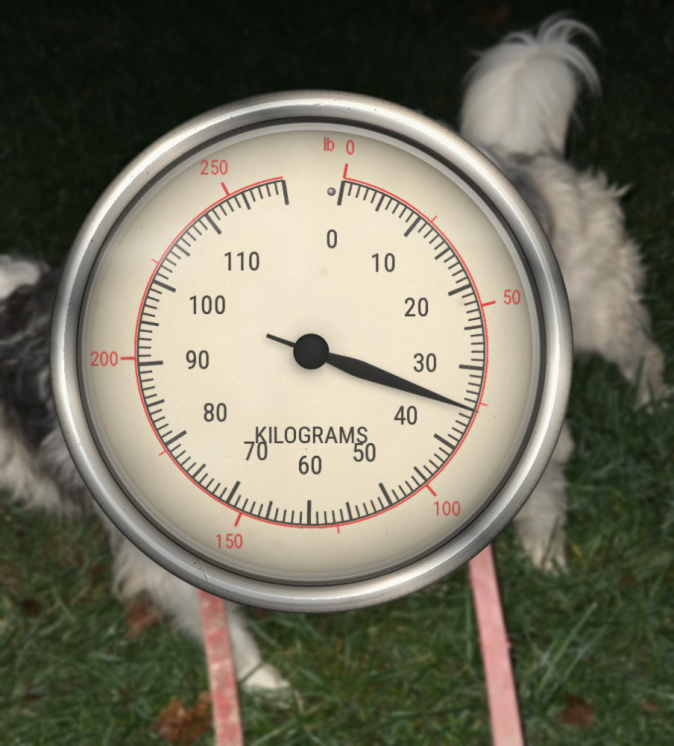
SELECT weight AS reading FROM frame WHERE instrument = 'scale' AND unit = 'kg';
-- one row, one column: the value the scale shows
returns 35 kg
